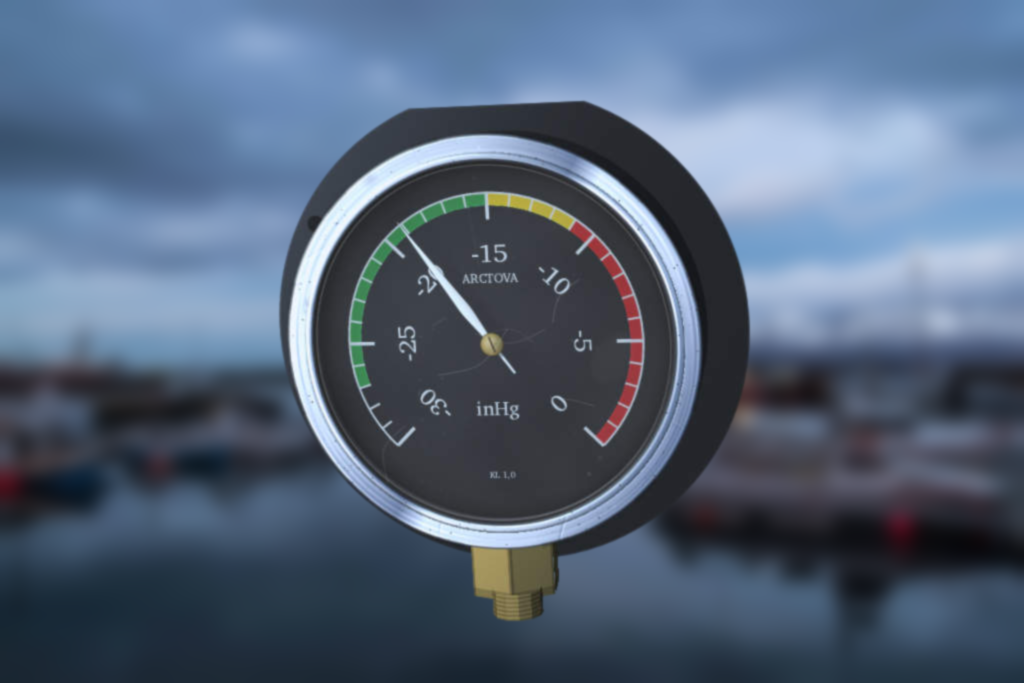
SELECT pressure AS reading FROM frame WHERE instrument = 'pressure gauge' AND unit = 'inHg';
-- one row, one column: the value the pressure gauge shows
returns -19 inHg
